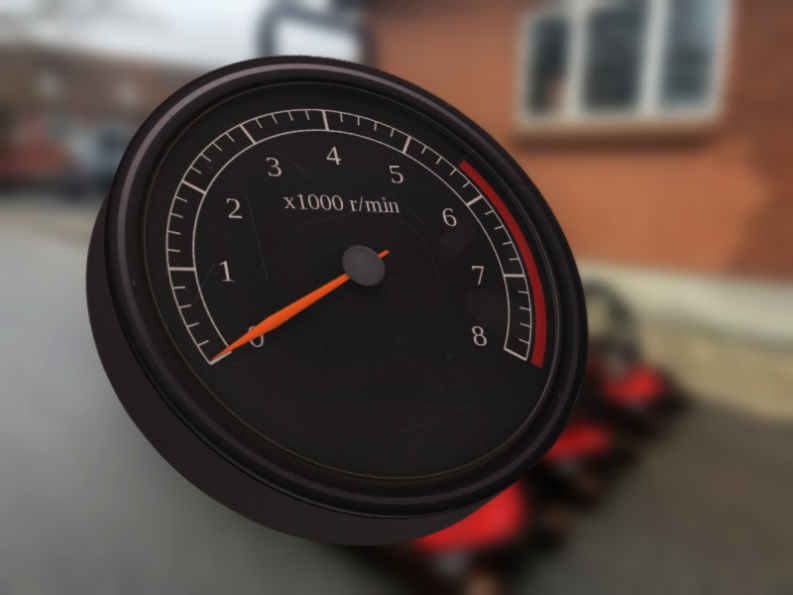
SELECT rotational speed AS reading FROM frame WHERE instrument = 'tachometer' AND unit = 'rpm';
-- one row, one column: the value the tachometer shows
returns 0 rpm
